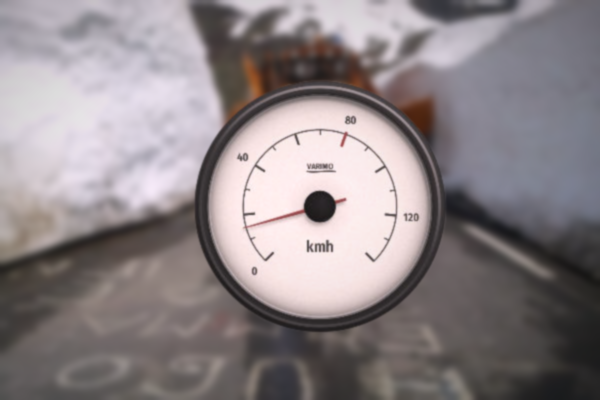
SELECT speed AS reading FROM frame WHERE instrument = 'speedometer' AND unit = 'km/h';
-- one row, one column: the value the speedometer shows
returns 15 km/h
